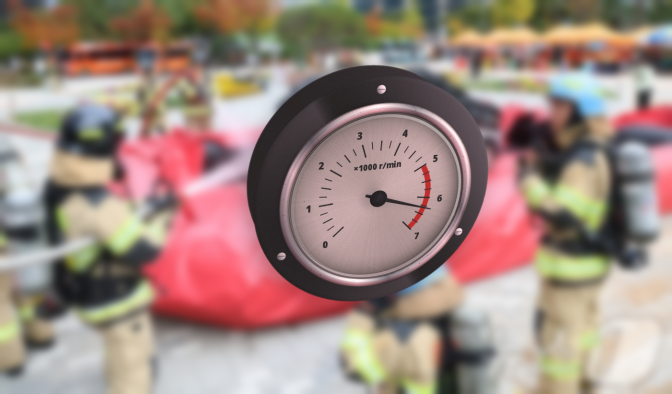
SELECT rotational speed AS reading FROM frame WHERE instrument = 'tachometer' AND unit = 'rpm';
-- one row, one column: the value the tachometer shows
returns 6250 rpm
